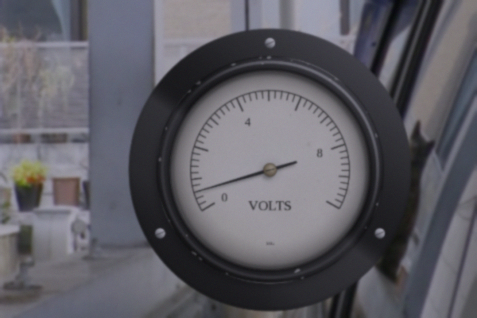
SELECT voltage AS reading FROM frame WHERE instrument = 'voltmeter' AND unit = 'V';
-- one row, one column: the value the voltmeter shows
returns 0.6 V
